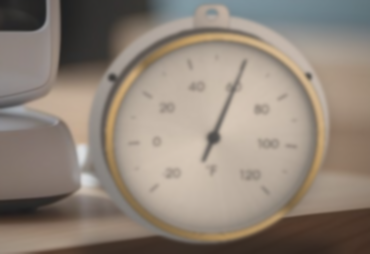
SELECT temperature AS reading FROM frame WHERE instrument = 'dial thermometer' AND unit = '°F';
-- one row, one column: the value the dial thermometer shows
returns 60 °F
